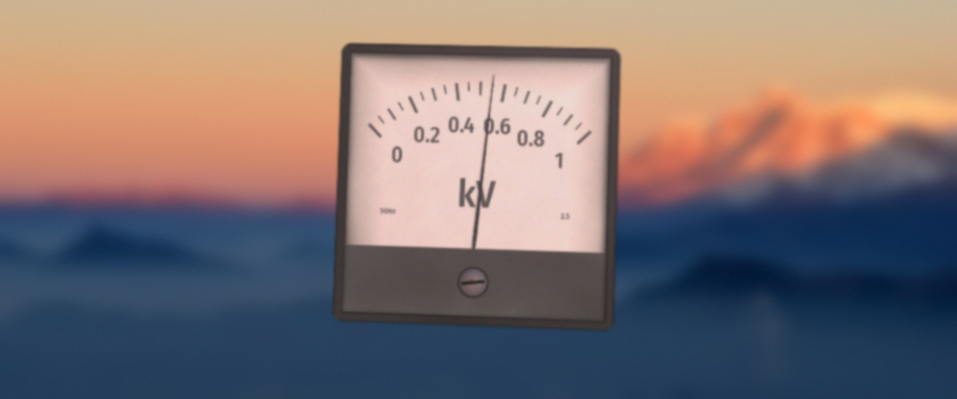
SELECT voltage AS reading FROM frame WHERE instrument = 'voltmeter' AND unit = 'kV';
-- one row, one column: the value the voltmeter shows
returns 0.55 kV
